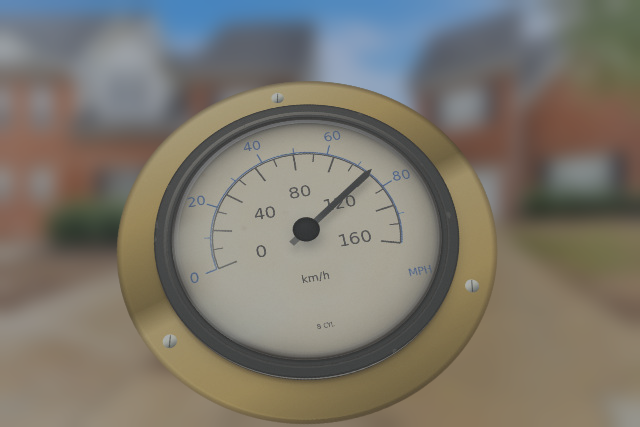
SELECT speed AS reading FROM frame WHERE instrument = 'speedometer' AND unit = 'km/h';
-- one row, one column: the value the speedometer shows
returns 120 km/h
